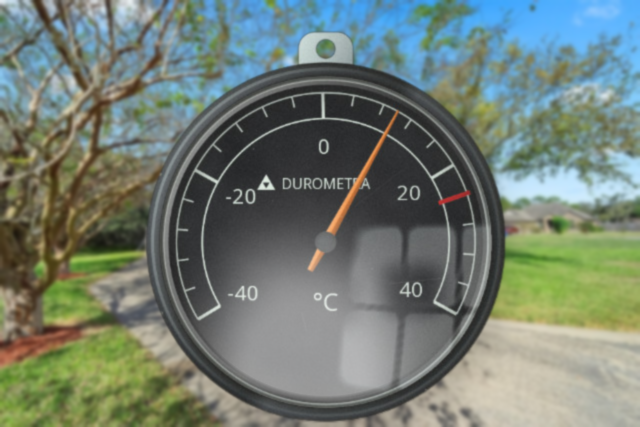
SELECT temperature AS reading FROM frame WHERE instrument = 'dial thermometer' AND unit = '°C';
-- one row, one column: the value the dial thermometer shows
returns 10 °C
